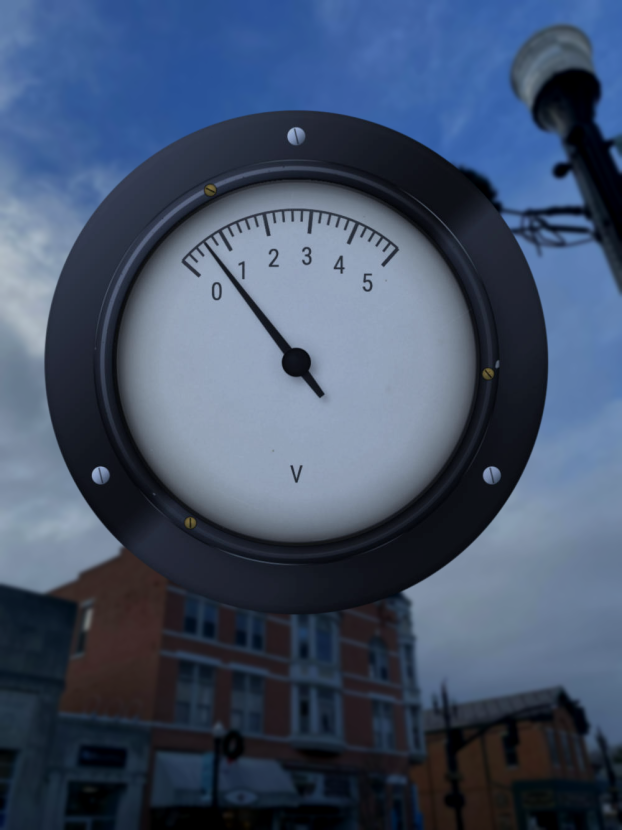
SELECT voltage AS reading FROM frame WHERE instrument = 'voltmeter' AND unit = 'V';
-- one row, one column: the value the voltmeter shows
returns 0.6 V
